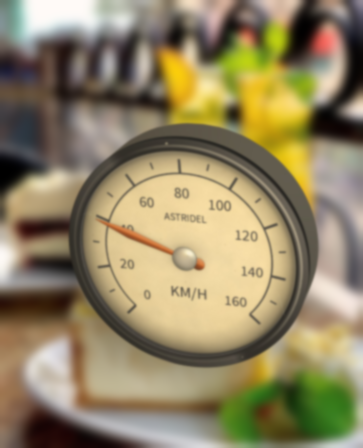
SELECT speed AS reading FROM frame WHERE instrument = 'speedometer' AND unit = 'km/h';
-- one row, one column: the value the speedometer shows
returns 40 km/h
